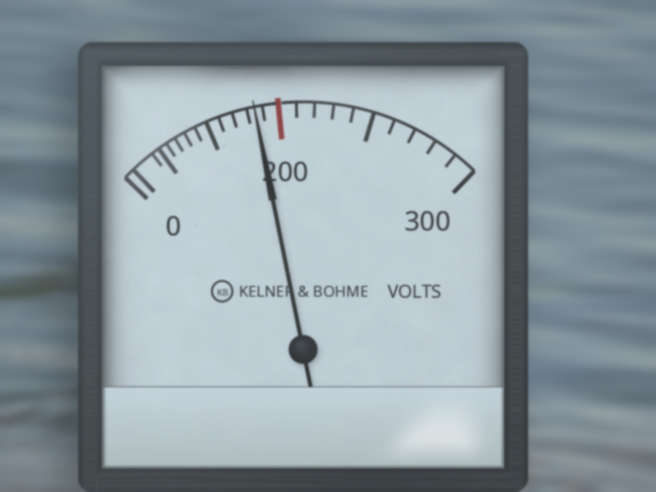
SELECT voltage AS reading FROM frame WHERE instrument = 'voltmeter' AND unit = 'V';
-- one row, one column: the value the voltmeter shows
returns 185 V
